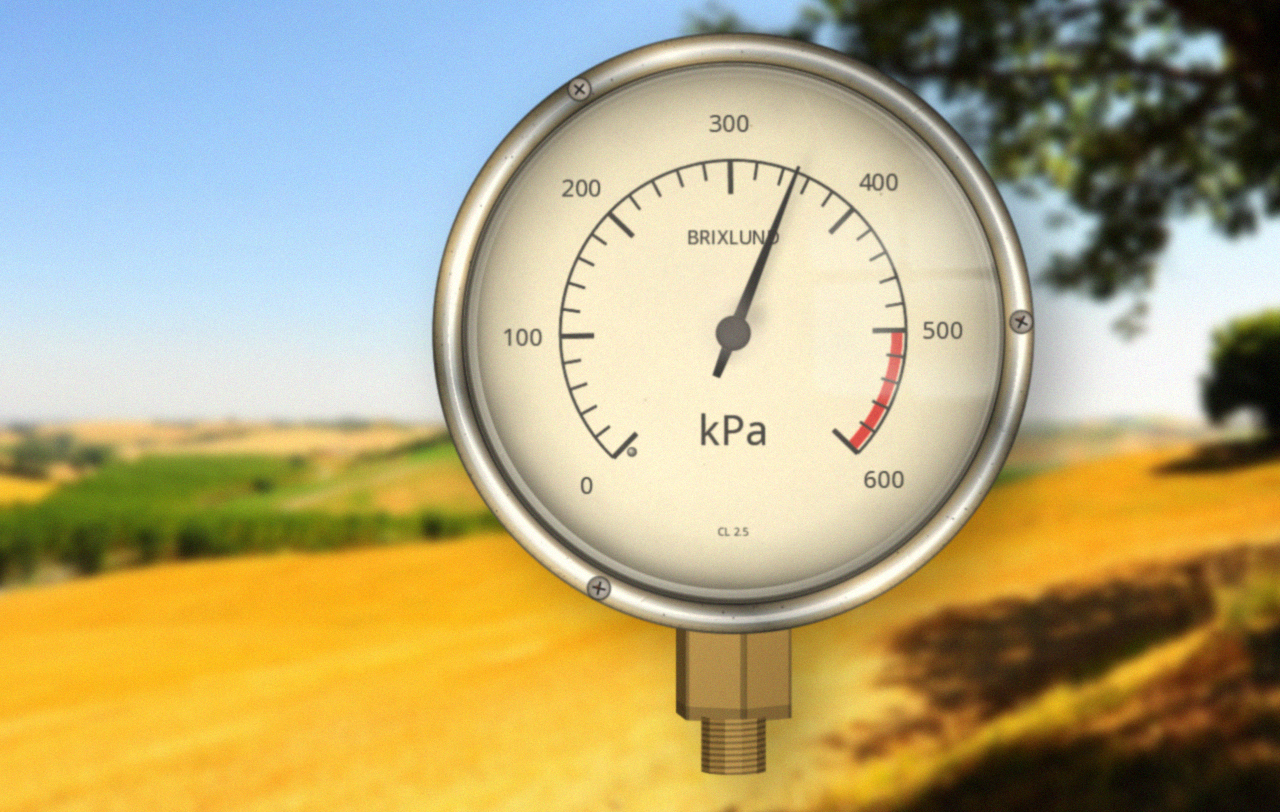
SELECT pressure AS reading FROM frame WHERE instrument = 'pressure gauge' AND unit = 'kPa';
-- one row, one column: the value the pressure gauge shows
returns 350 kPa
